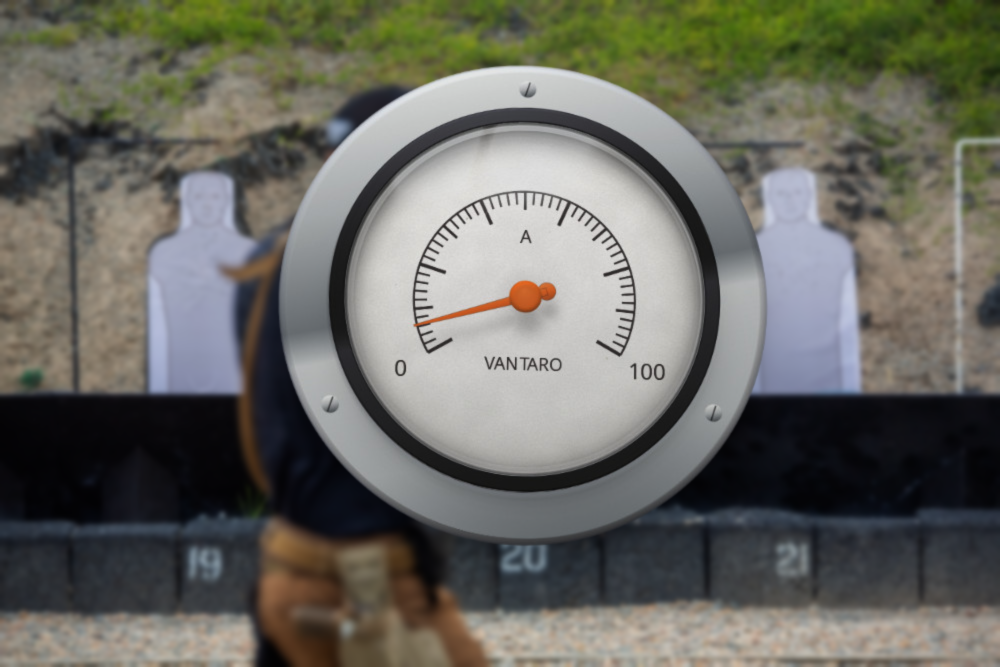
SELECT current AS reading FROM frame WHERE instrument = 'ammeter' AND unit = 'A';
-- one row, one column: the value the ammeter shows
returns 6 A
